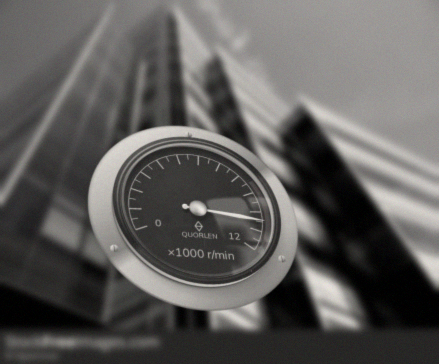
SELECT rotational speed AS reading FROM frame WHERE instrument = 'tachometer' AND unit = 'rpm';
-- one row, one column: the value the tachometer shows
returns 10500 rpm
